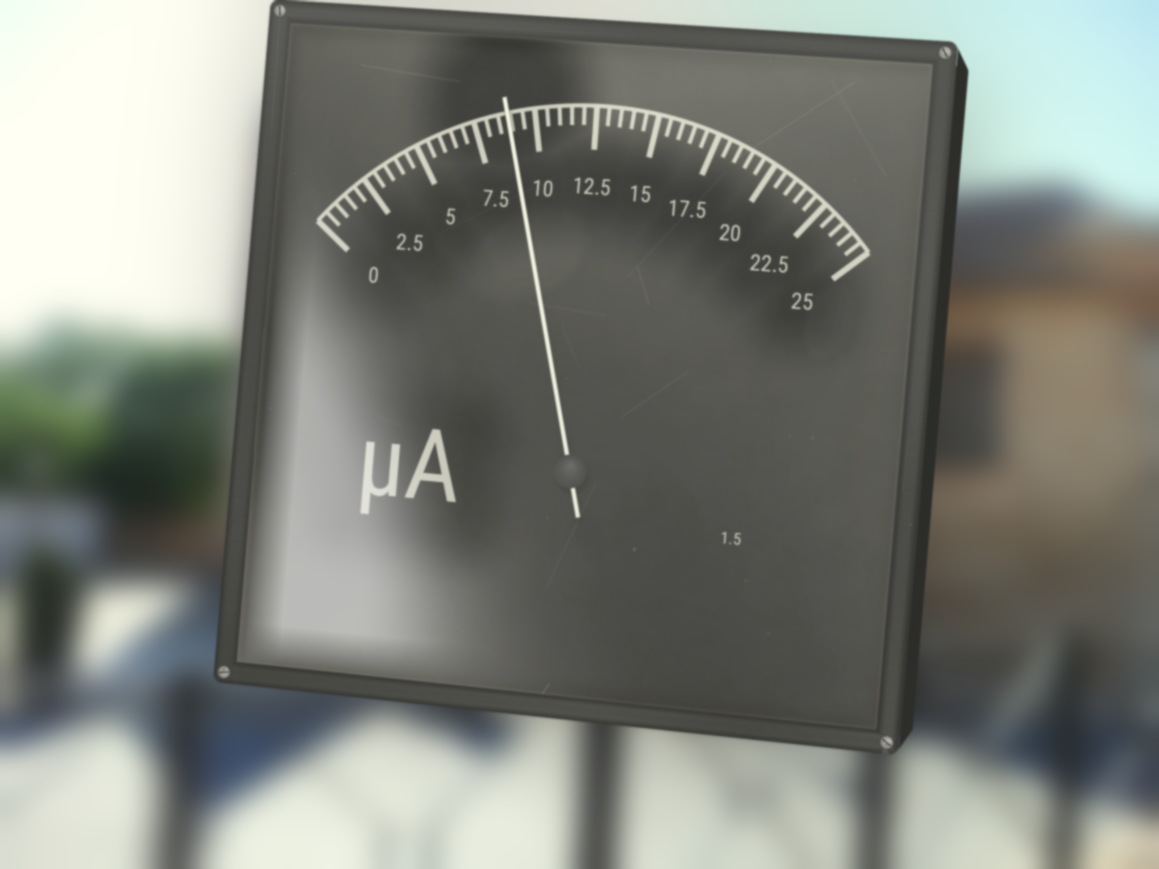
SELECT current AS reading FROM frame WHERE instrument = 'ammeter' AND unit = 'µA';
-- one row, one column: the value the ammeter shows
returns 9 µA
